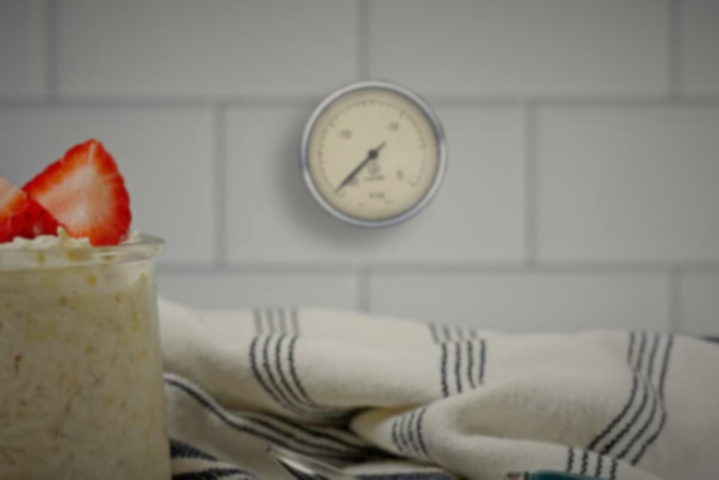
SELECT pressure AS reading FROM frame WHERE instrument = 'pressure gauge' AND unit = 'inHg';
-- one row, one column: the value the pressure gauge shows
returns -29 inHg
